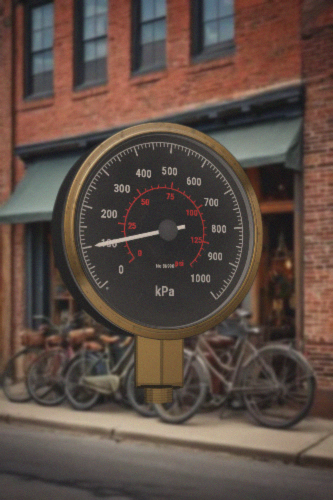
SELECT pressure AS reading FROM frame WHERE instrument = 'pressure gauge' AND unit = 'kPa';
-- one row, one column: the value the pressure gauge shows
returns 100 kPa
